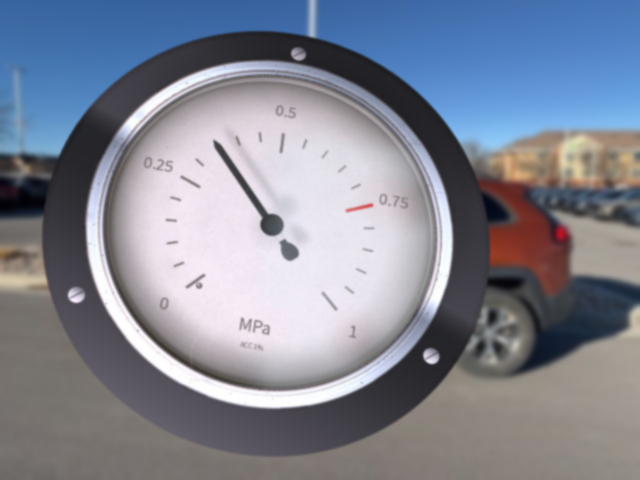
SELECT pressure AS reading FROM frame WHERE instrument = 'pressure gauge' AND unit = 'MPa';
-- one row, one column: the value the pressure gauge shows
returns 0.35 MPa
